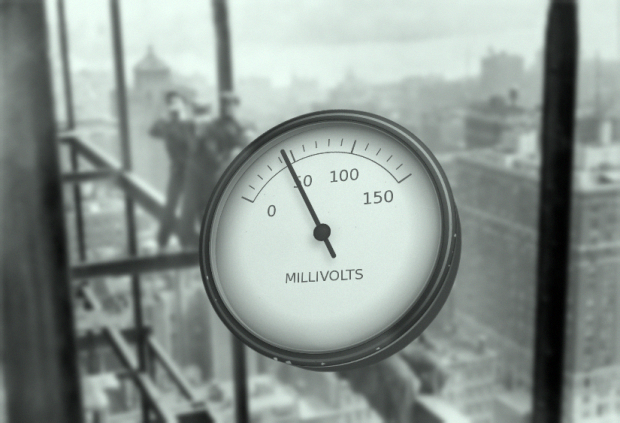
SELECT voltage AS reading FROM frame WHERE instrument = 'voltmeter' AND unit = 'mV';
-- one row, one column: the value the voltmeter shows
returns 45 mV
